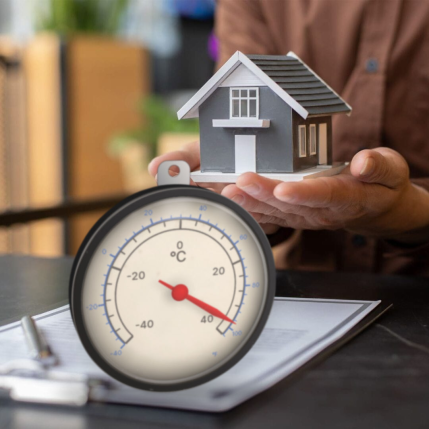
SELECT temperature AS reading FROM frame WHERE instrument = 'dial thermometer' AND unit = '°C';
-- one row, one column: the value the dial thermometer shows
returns 36 °C
